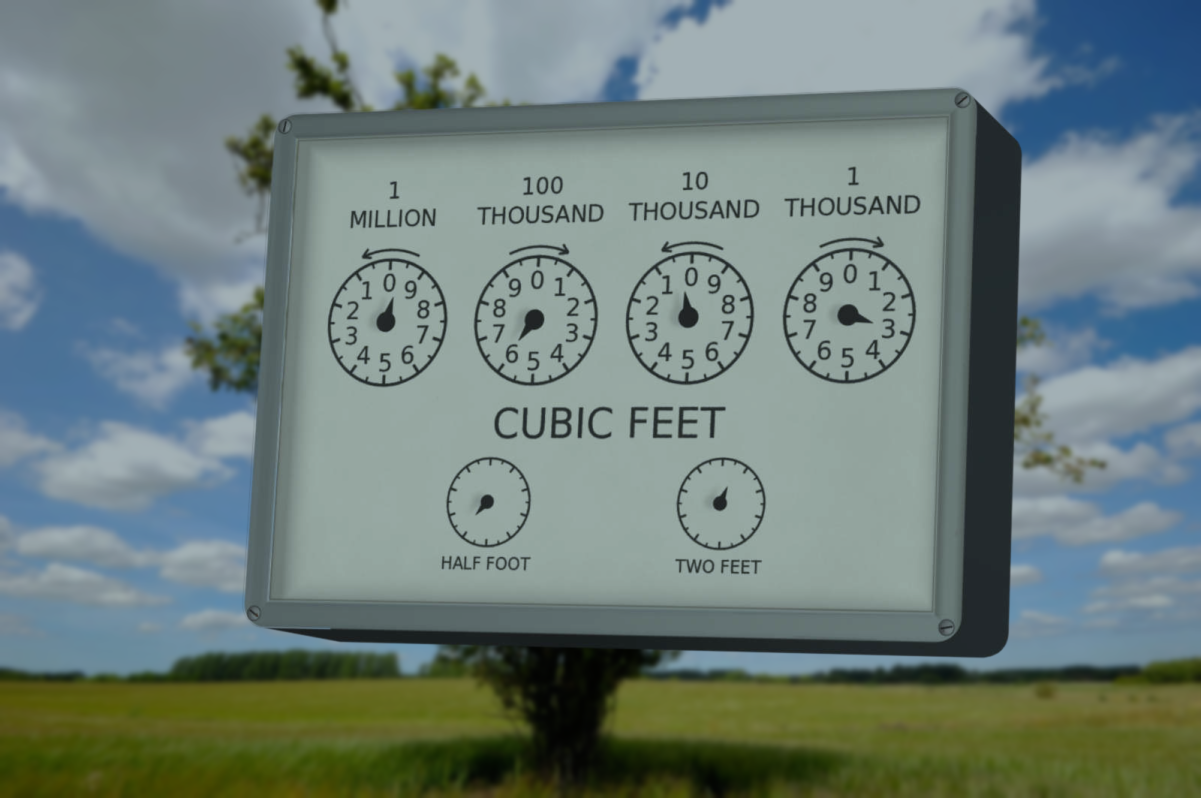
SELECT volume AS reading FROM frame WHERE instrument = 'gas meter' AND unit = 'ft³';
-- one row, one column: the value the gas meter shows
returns 960300 ft³
